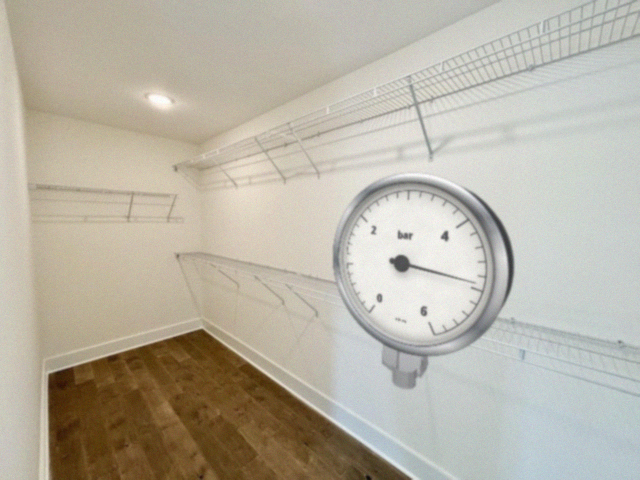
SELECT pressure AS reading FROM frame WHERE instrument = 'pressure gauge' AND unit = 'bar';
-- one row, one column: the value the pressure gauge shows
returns 4.9 bar
